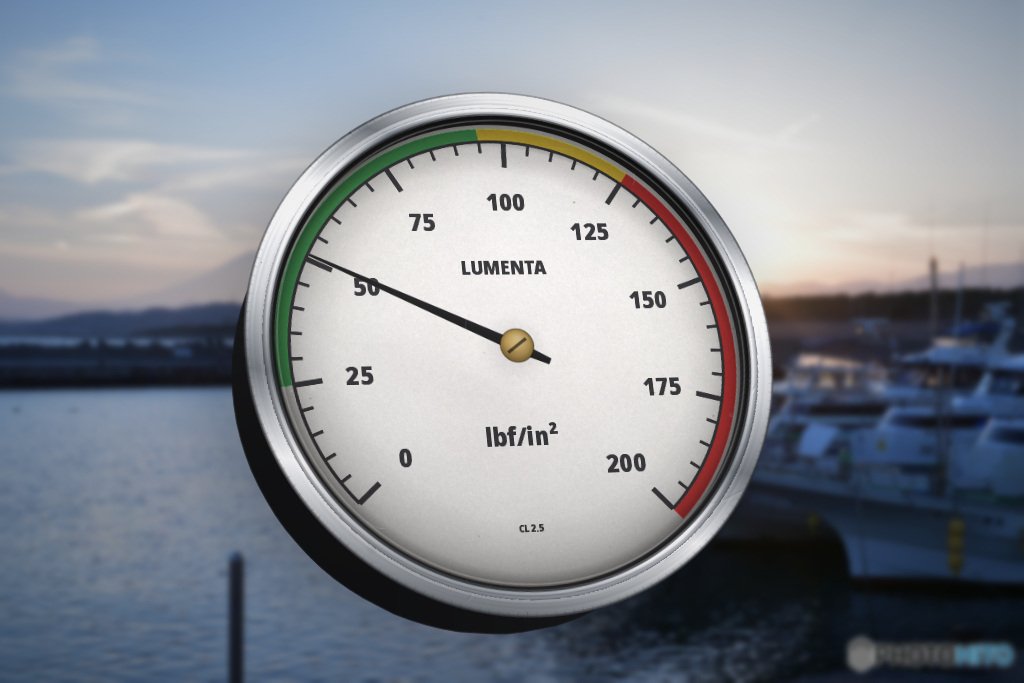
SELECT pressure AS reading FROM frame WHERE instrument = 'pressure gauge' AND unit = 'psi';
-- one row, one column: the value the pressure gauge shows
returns 50 psi
